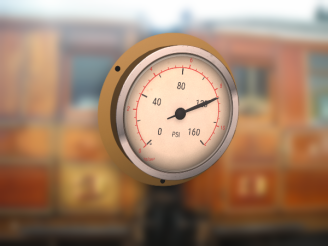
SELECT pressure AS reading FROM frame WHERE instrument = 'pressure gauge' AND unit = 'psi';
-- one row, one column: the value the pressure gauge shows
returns 120 psi
